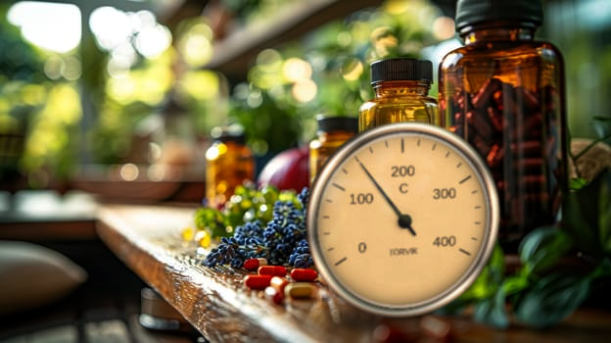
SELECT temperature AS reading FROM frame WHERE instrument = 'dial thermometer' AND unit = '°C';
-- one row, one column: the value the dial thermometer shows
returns 140 °C
